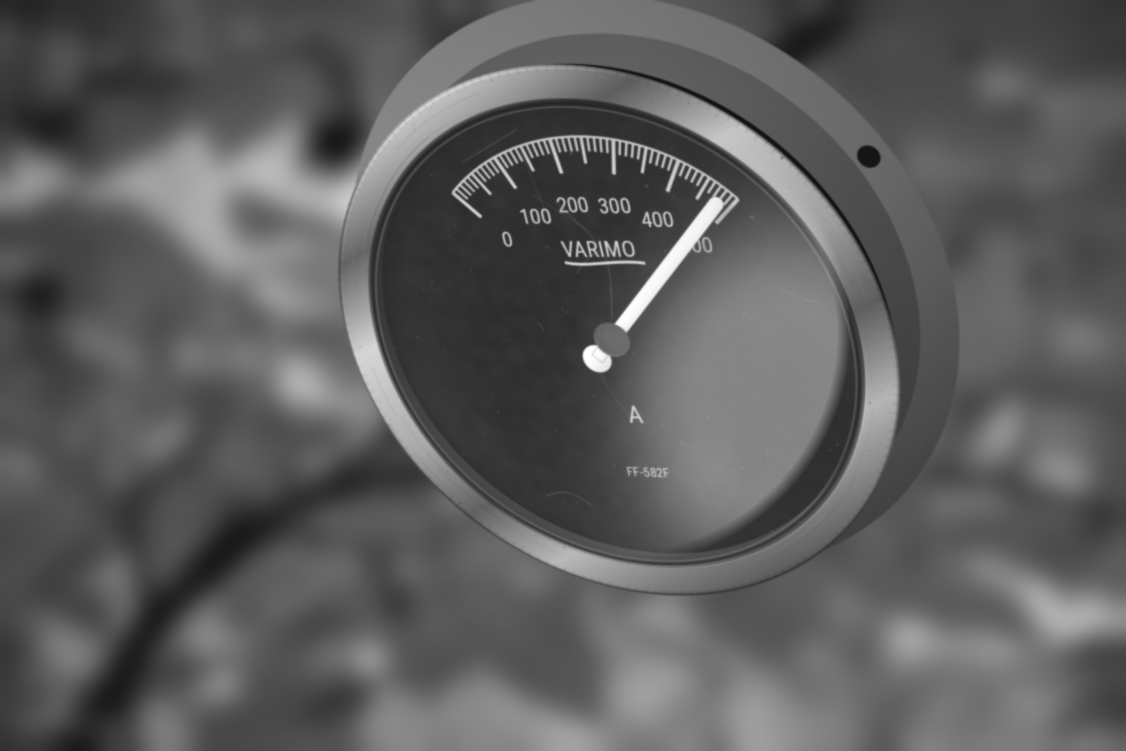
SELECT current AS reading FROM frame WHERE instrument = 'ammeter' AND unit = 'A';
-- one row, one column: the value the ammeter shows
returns 480 A
